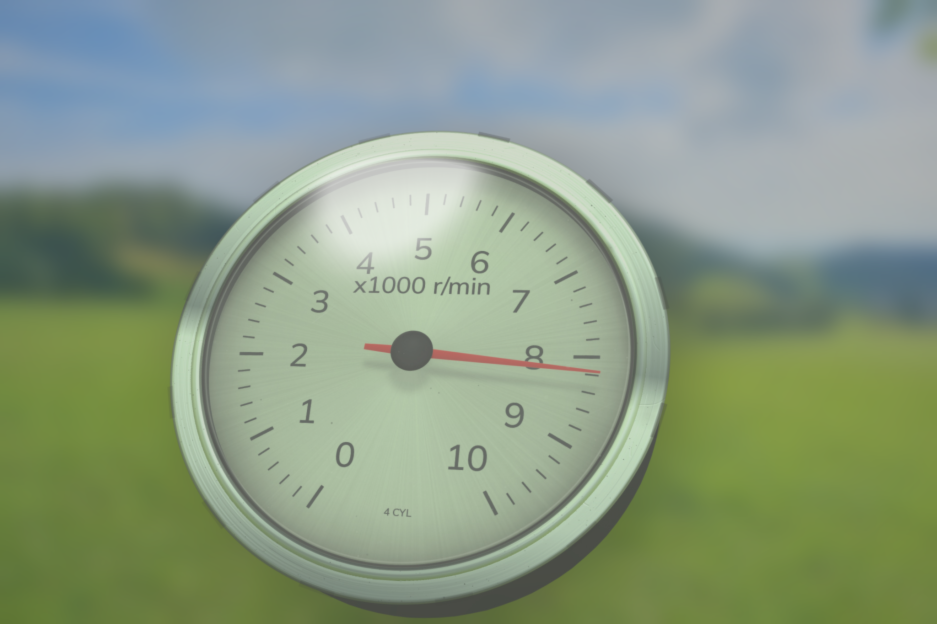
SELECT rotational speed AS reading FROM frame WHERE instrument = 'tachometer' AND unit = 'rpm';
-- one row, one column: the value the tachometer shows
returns 8200 rpm
